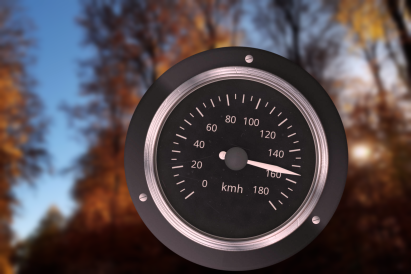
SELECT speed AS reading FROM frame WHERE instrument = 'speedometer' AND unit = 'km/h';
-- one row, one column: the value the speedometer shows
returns 155 km/h
